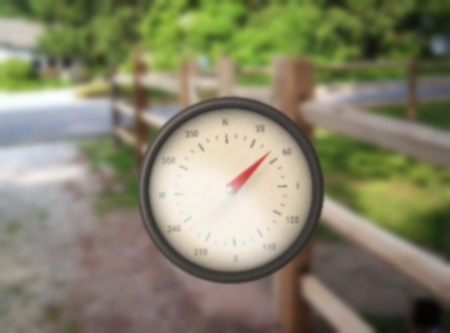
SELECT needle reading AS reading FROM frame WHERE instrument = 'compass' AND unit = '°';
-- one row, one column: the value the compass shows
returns 50 °
